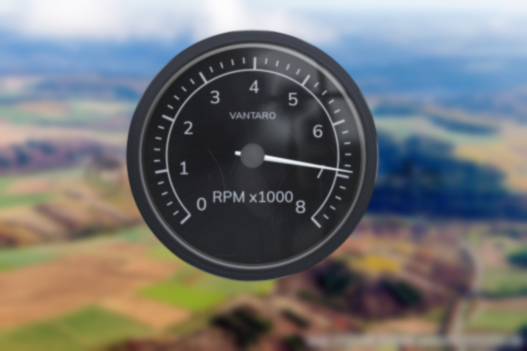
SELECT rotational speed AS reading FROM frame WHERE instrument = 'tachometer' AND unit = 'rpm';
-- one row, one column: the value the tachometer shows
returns 6900 rpm
